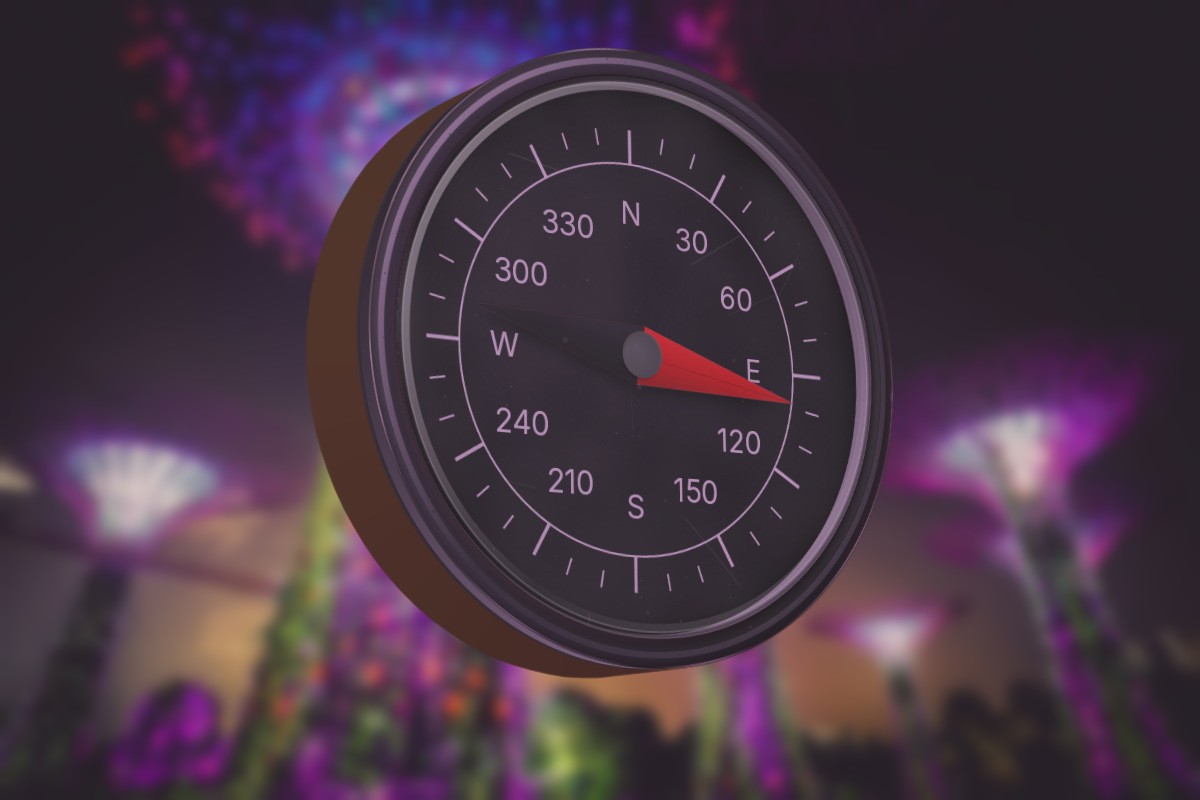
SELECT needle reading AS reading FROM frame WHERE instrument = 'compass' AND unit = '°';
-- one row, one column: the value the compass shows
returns 100 °
